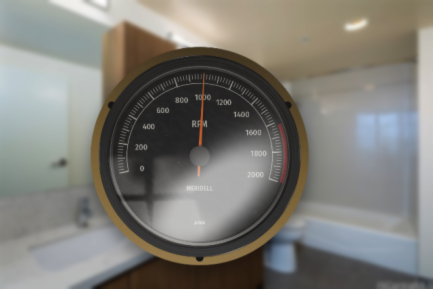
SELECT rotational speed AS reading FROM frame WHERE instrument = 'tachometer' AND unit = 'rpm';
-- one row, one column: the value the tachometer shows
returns 1000 rpm
